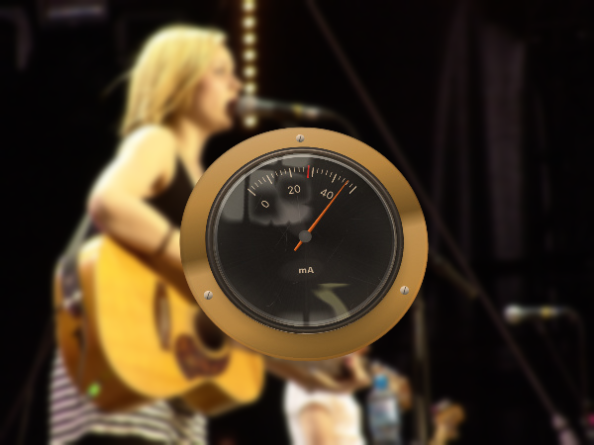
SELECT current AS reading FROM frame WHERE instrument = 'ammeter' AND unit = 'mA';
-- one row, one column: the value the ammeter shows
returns 46 mA
